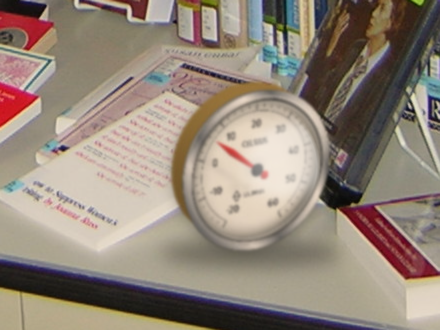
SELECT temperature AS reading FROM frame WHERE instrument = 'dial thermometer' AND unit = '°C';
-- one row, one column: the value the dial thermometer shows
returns 6 °C
